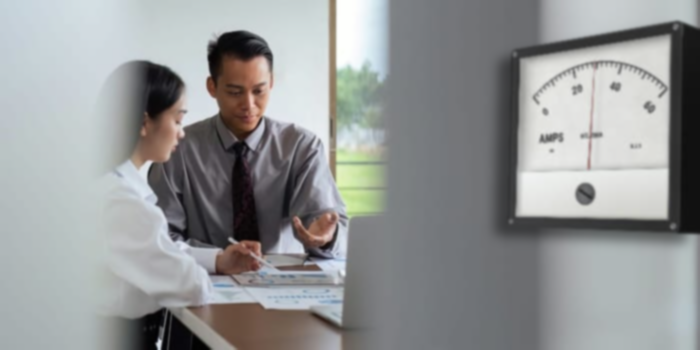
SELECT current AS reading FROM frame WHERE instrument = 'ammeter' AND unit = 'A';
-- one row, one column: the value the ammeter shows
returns 30 A
